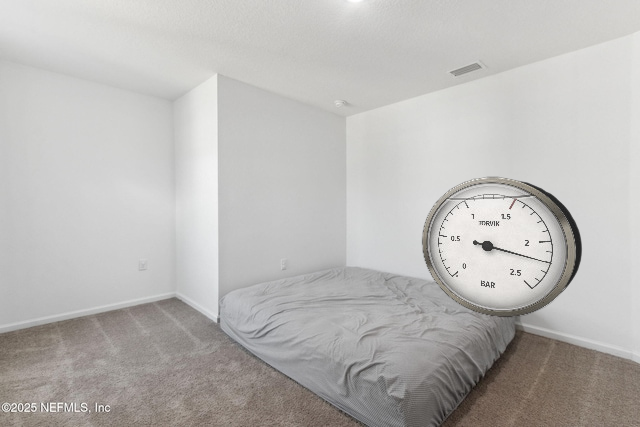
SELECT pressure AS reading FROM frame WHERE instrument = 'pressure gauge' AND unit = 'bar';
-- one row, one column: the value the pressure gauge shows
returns 2.2 bar
